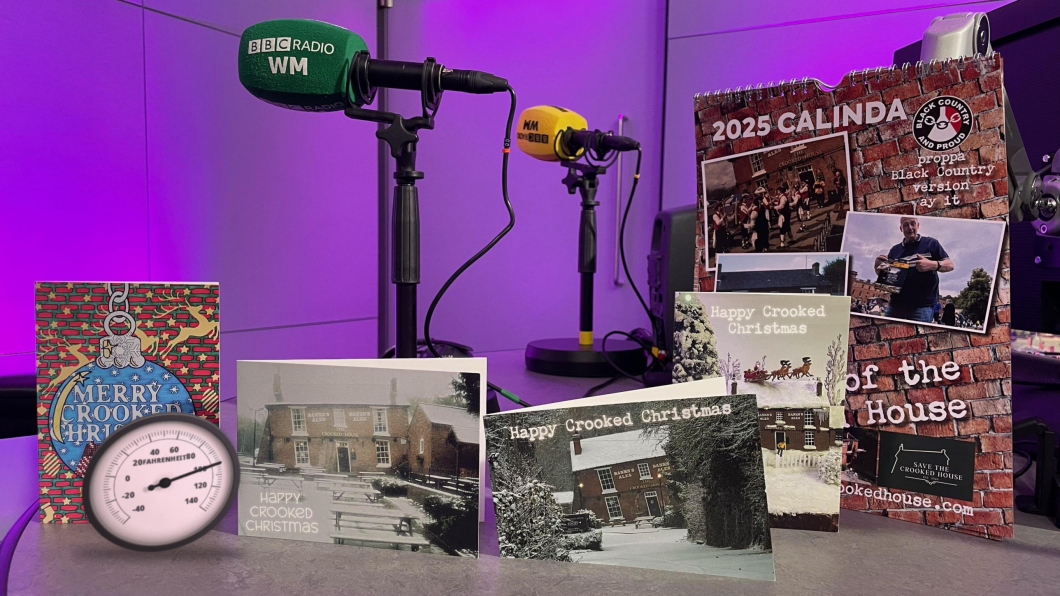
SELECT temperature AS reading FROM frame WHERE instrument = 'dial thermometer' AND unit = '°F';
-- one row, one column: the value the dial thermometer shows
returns 100 °F
